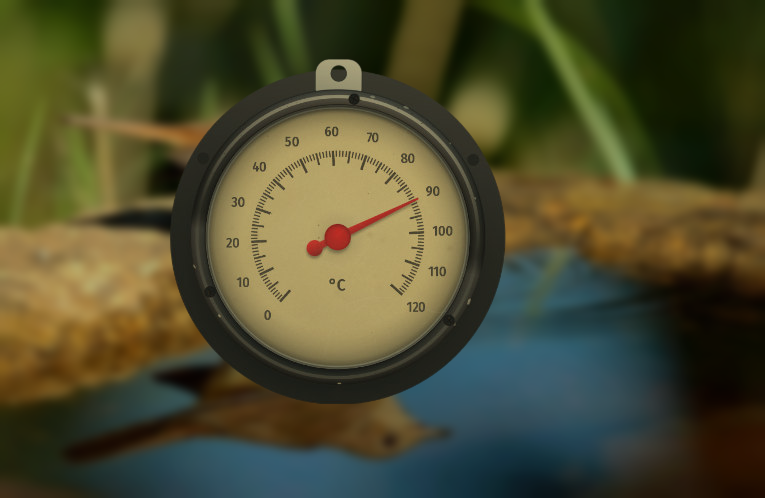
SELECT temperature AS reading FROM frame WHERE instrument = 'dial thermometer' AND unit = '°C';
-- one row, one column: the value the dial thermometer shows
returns 90 °C
